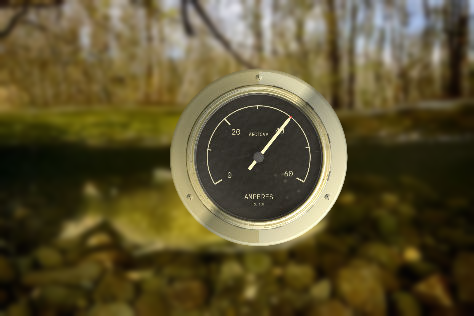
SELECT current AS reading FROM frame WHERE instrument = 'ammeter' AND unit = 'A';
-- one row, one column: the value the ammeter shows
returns 40 A
